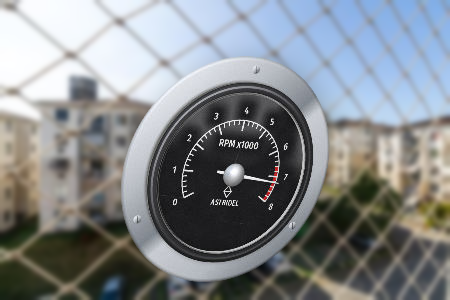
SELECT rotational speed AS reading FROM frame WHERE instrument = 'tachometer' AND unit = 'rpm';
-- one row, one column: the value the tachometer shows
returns 7200 rpm
